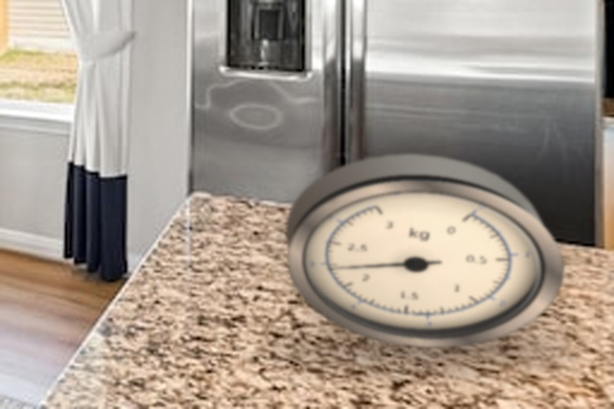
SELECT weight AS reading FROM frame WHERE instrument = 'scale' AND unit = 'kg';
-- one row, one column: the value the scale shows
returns 2.25 kg
